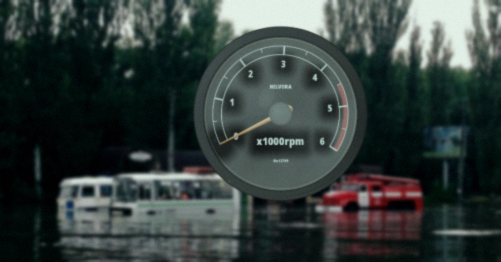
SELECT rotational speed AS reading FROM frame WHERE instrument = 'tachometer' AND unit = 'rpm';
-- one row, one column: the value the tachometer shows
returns 0 rpm
